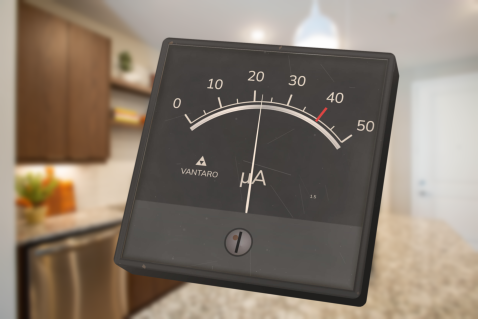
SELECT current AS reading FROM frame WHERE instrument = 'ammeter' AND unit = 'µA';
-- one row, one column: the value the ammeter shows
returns 22.5 µA
